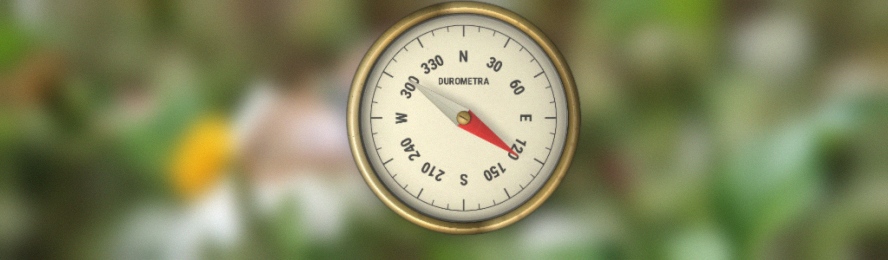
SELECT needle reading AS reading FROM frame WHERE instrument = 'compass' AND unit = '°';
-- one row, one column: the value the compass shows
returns 125 °
